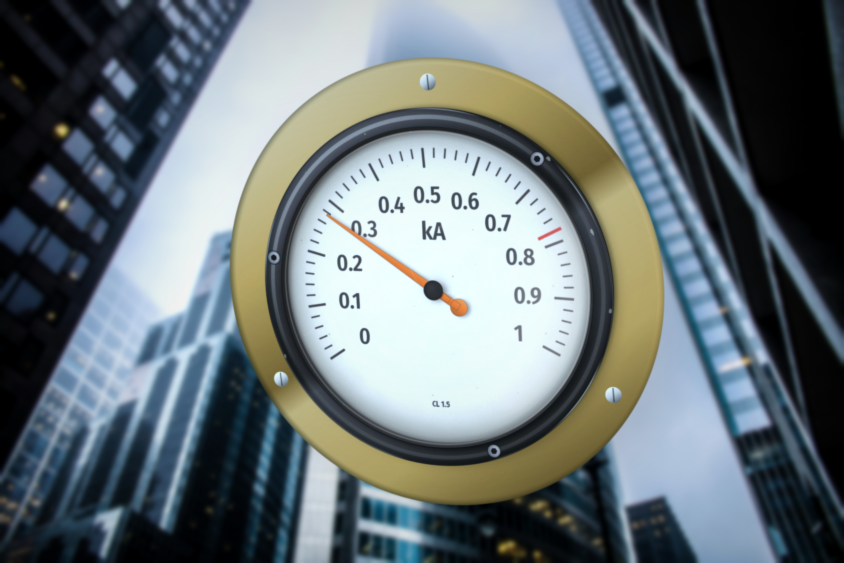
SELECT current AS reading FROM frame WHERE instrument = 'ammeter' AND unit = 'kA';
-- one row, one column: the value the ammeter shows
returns 0.28 kA
